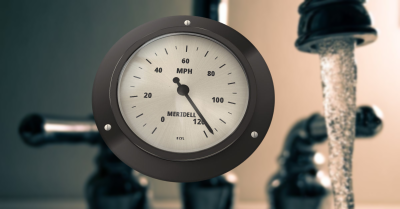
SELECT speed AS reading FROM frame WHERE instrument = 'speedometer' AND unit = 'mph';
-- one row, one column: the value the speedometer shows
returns 117.5 mph
